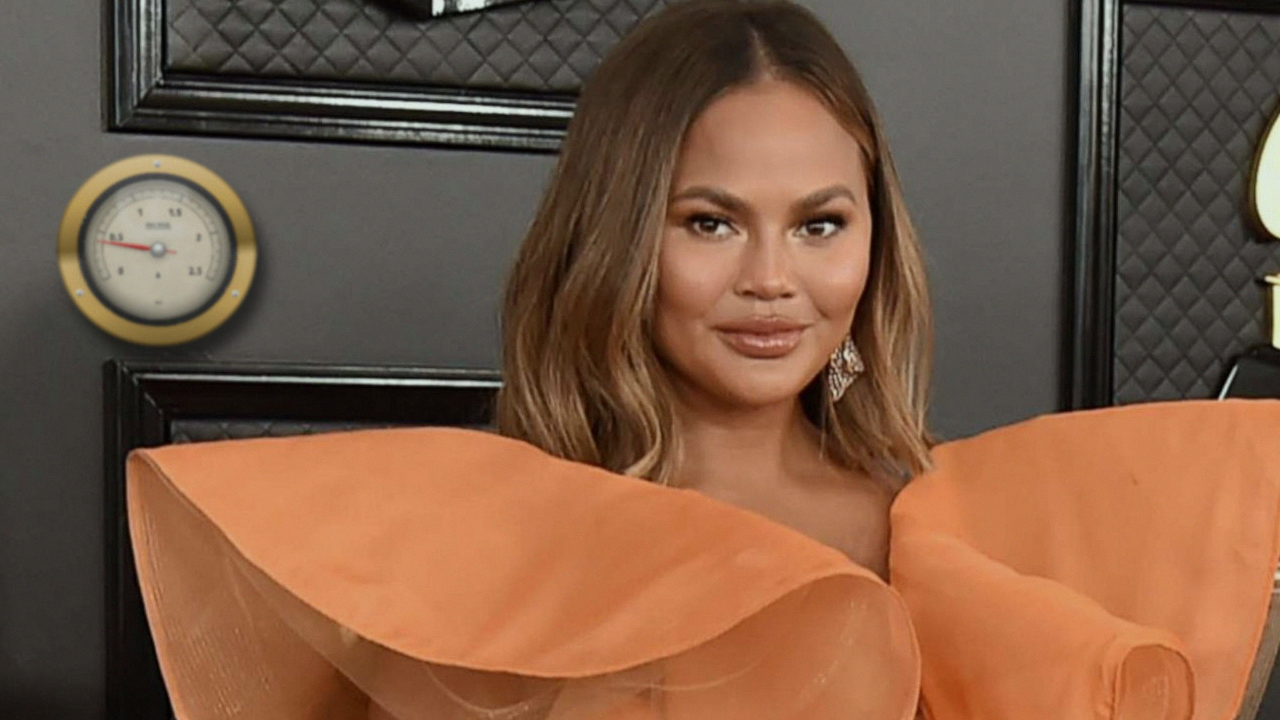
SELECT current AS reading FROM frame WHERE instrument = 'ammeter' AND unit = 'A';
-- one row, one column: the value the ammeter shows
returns 0.4 A
